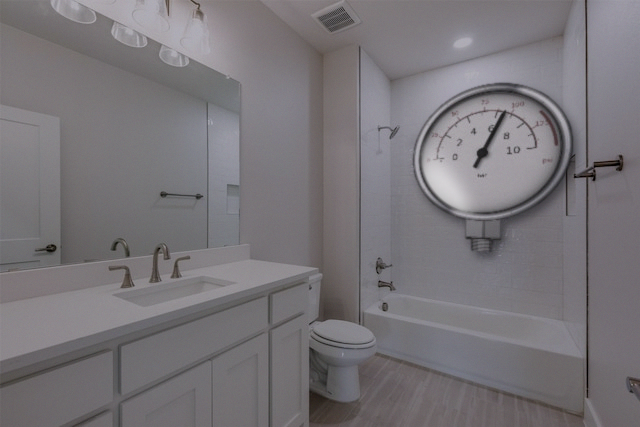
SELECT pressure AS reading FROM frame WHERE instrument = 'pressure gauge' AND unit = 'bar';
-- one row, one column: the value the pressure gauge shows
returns 6.5 bar
